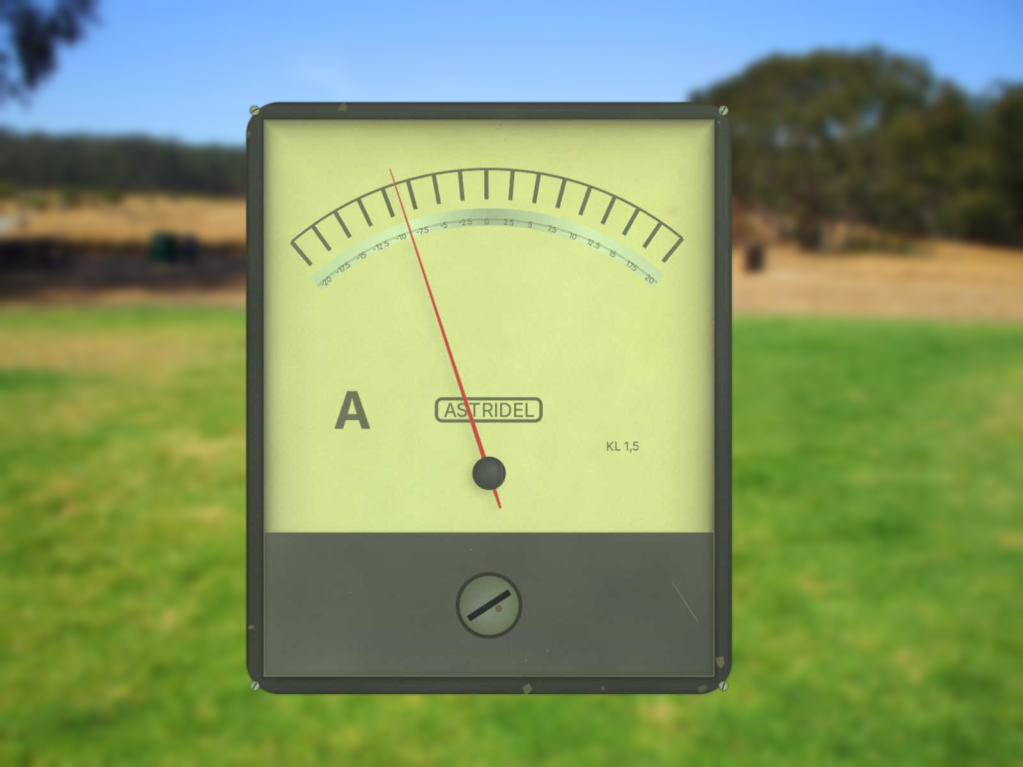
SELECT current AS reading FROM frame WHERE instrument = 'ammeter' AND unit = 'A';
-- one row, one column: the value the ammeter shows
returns -8.75 A
